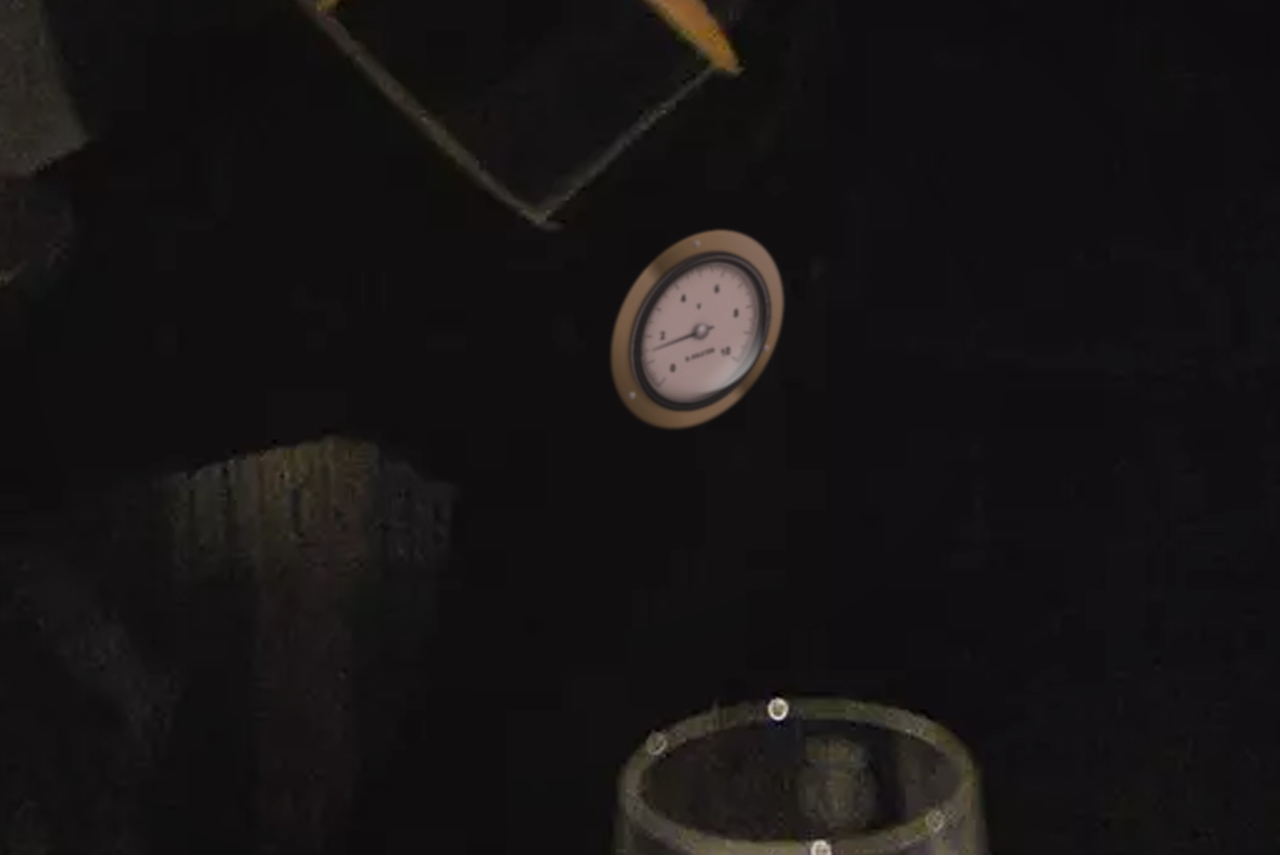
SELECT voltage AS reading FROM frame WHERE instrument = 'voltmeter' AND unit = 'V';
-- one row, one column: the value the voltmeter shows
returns 1.5 V
